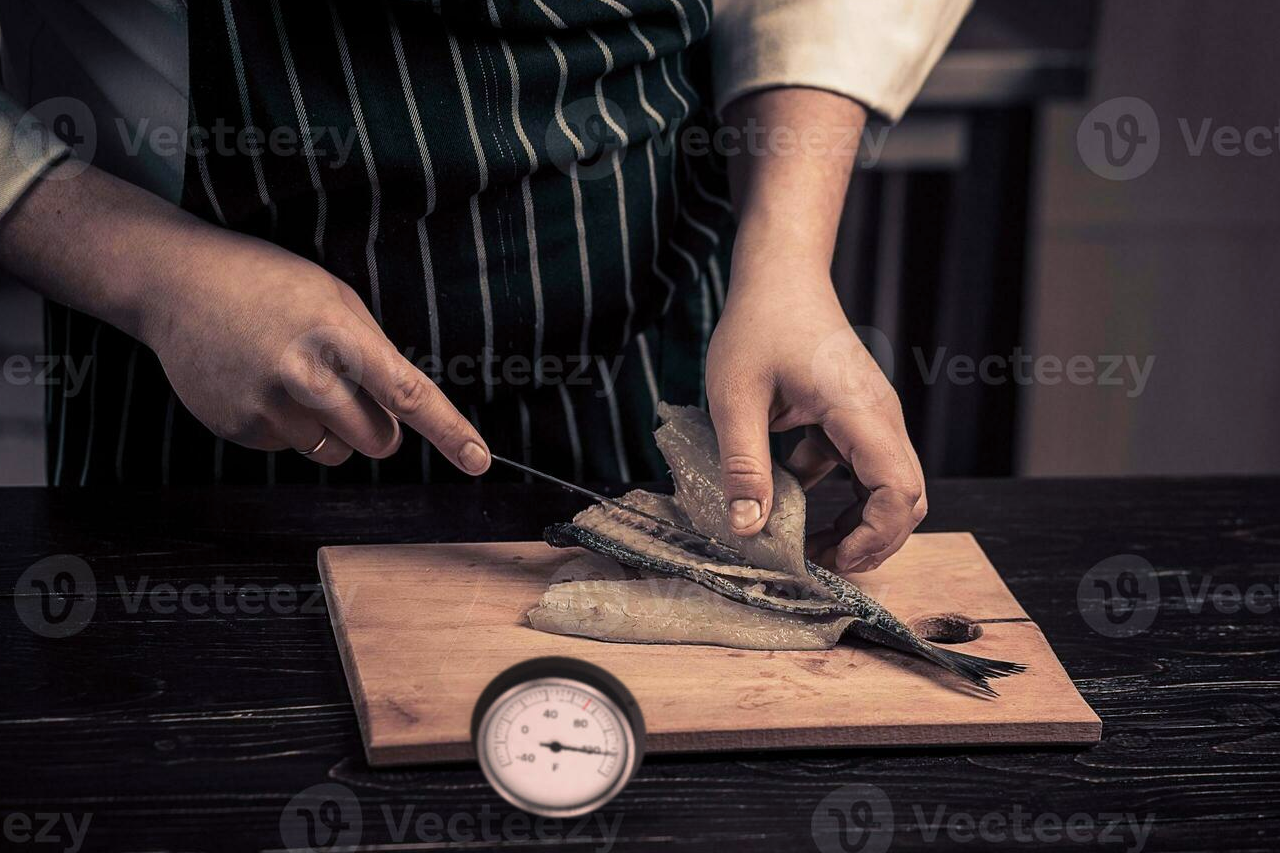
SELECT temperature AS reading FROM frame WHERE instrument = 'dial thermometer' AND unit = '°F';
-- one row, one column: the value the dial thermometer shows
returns 120 °F
